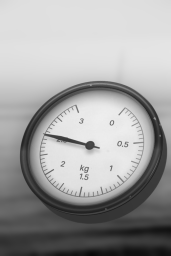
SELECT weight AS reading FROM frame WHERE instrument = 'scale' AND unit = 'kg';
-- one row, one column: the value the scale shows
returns 2.5 kg
